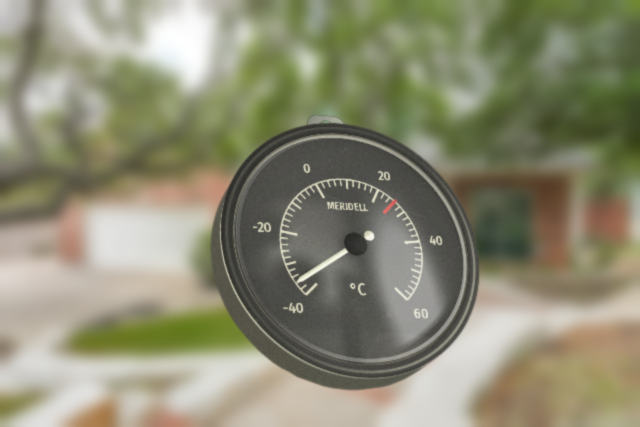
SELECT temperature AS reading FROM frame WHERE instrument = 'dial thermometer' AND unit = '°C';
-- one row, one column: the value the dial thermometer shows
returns -36 °C
